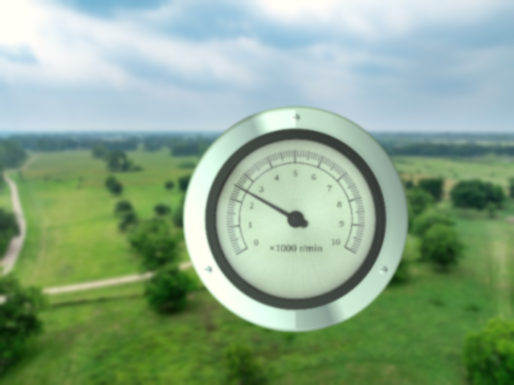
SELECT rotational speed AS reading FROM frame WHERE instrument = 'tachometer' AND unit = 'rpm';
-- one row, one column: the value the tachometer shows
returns 2500 rpm
